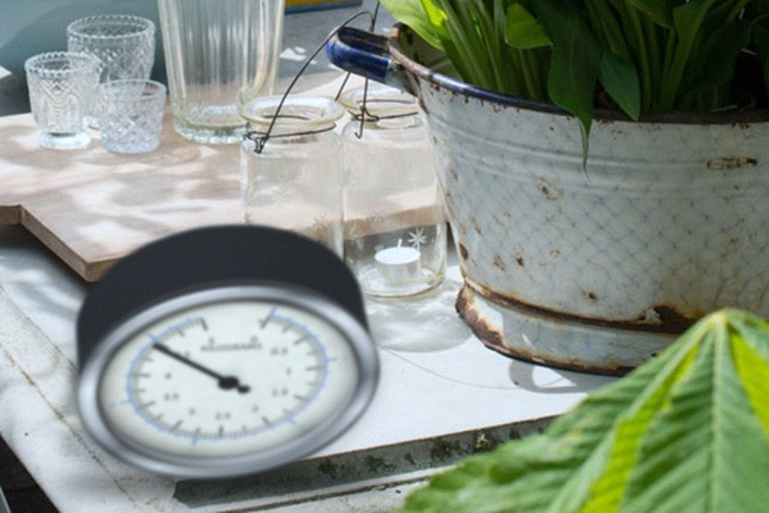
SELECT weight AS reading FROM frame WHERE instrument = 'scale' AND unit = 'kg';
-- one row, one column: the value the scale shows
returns 4.5 kg
